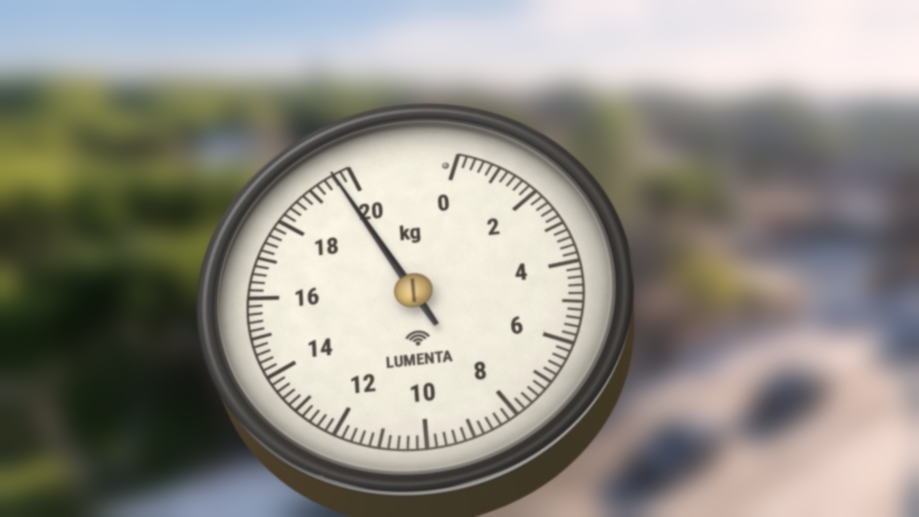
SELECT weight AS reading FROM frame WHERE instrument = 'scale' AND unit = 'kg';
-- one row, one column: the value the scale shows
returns 19.6 kg
